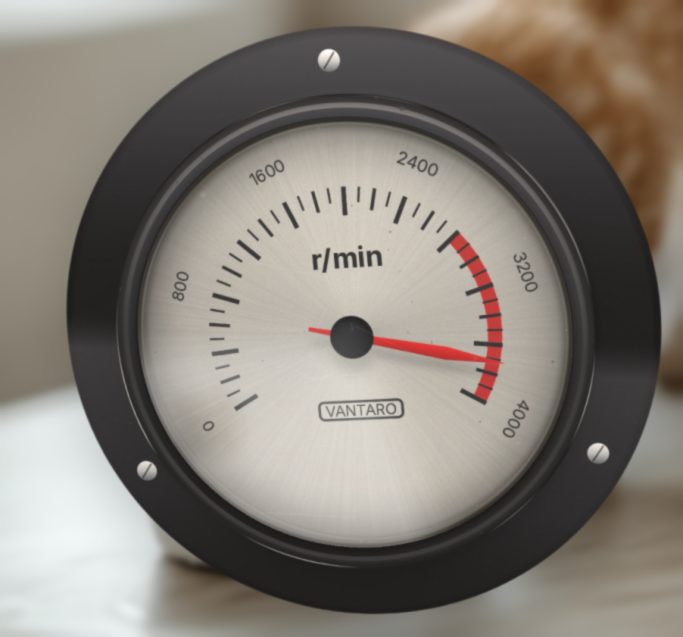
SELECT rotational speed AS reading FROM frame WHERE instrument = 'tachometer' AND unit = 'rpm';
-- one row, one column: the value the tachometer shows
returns 3700 rpm
